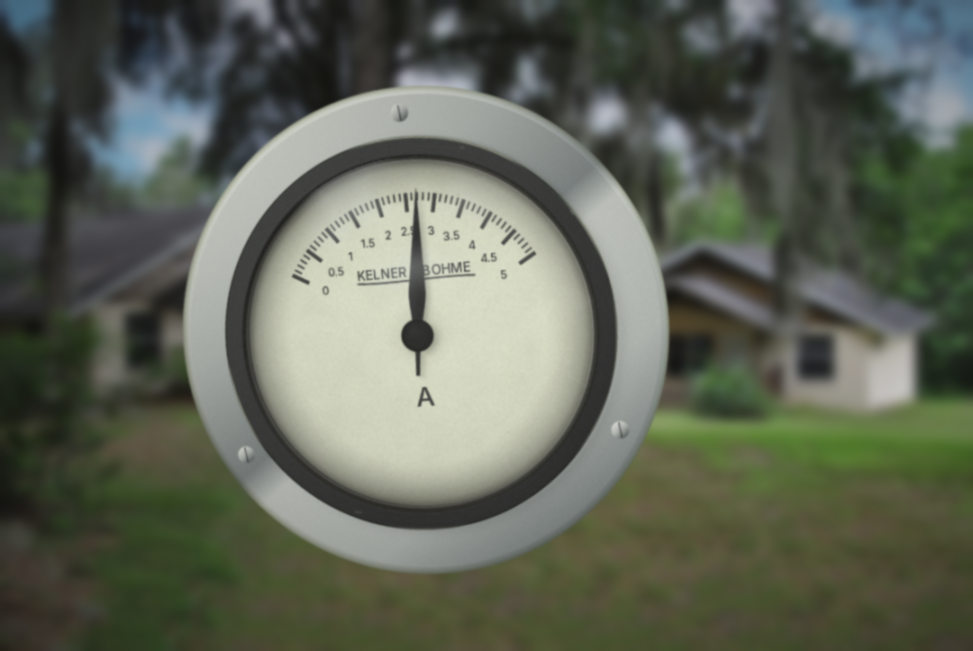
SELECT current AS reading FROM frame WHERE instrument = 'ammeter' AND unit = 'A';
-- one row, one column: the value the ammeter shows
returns 2.7 A
